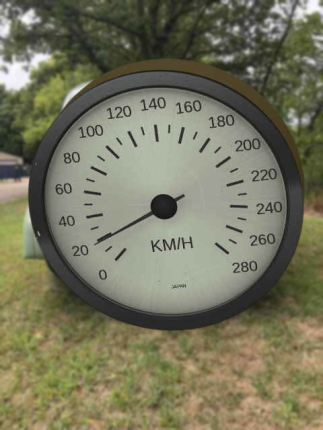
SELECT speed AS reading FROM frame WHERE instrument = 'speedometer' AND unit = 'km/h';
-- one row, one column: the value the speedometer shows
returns 20 km/h
